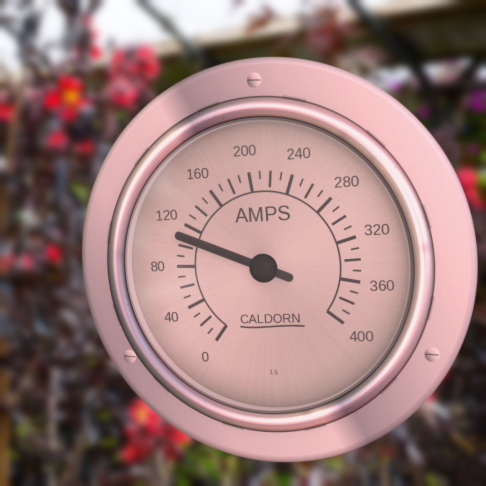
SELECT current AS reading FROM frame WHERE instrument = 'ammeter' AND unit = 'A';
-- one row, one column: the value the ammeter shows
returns 110 A
